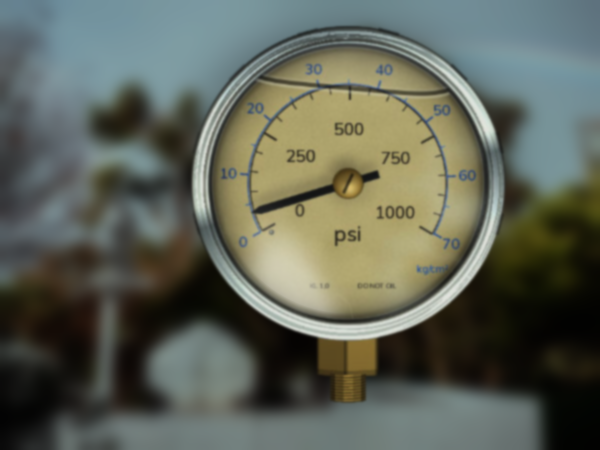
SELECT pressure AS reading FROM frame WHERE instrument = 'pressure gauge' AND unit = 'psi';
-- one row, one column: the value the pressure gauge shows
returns 50 psi
